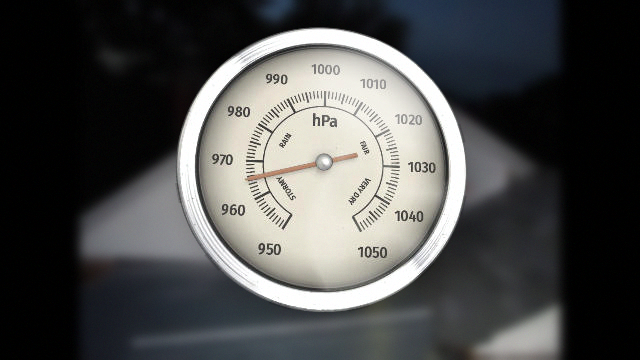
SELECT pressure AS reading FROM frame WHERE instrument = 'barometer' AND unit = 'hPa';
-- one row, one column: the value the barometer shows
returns 965 hPa
